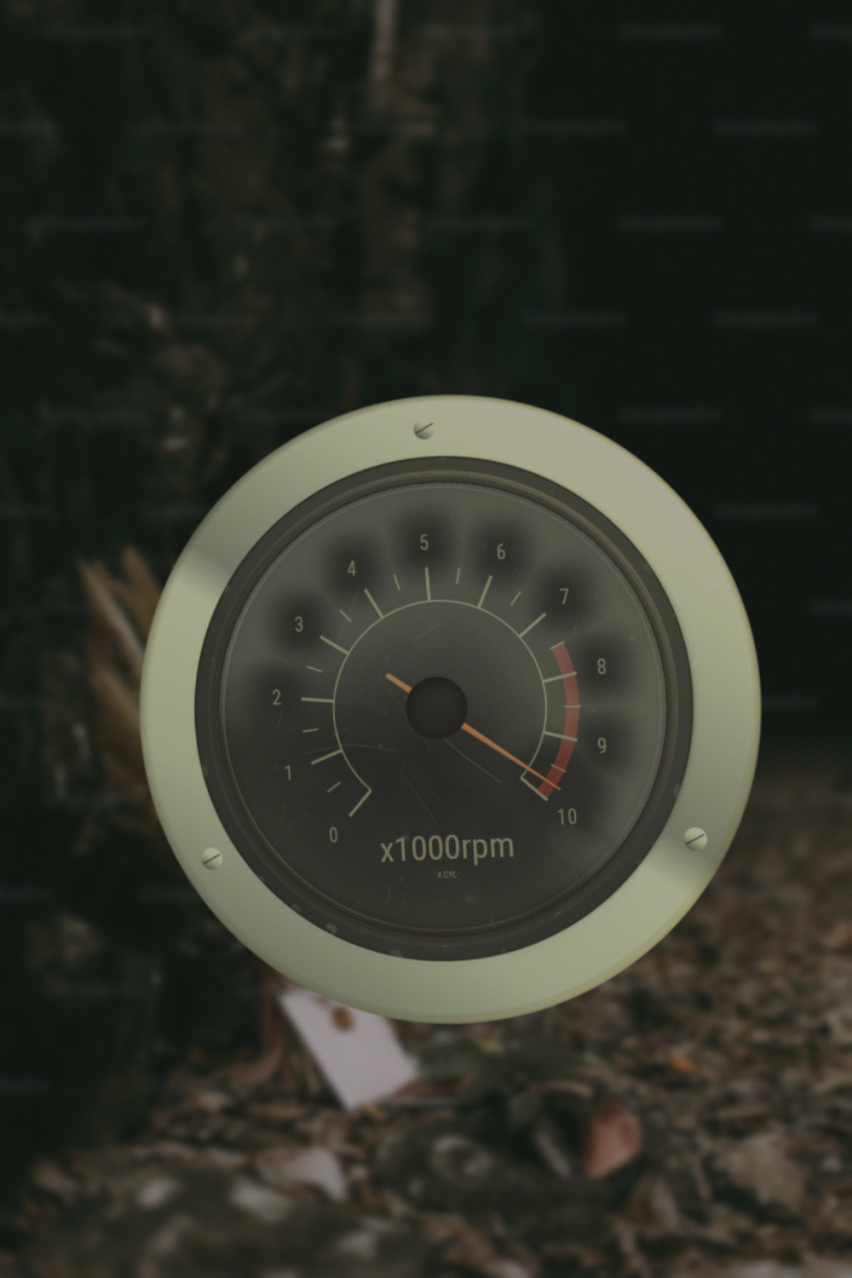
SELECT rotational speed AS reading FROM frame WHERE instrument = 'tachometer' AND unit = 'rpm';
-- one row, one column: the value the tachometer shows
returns 9750 rpm
